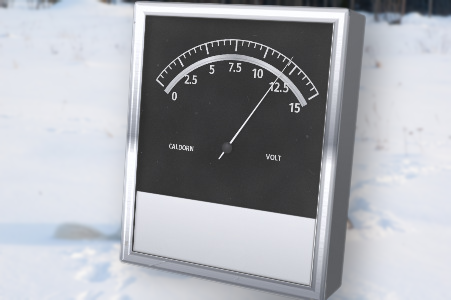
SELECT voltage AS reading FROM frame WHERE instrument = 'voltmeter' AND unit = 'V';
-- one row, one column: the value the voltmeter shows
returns 12 V
